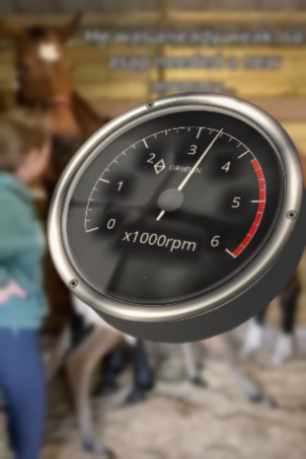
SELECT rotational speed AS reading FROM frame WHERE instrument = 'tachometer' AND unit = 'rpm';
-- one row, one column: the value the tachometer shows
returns 3400 rpm
